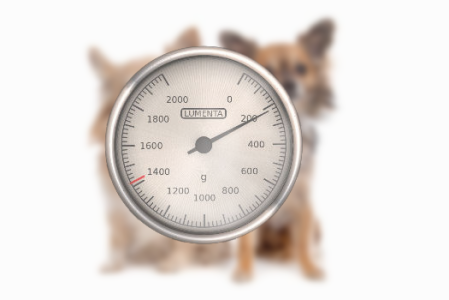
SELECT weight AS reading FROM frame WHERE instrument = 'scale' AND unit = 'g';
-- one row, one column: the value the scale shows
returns 220 g
